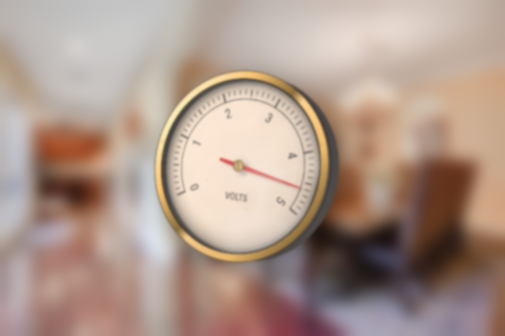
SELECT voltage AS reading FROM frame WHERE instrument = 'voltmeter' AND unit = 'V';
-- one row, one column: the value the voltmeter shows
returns 4.6 V
